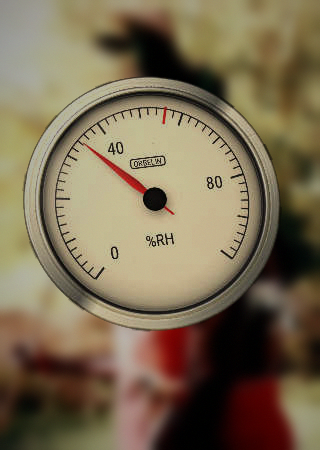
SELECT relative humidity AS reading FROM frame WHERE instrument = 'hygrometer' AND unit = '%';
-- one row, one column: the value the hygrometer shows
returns 34 %
